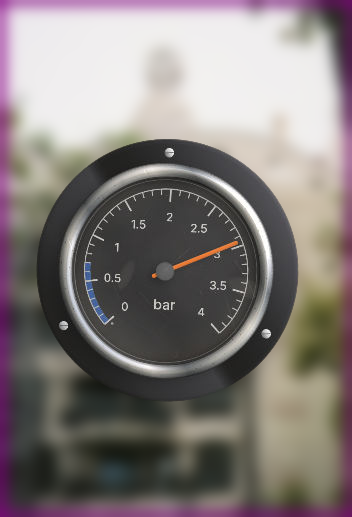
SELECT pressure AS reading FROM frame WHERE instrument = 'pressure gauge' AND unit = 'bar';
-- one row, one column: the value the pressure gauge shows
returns 2.95 bar
